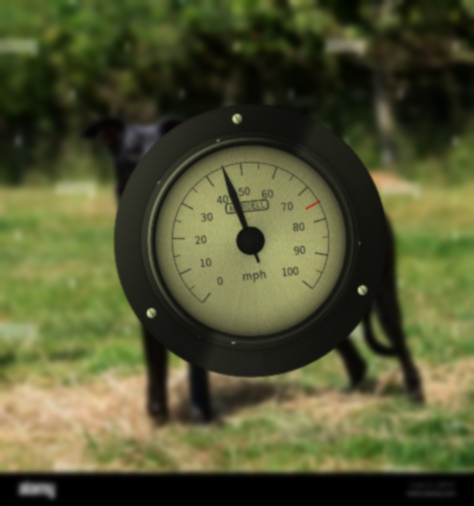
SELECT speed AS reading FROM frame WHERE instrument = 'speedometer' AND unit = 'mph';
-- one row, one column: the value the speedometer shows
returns 45 mph
